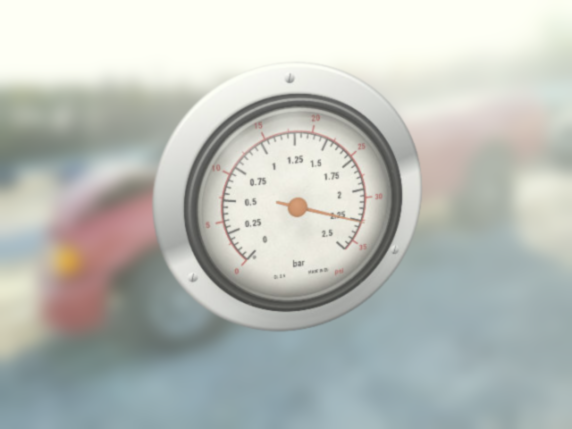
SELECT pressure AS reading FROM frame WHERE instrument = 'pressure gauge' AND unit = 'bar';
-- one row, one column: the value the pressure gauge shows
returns 2.25 bar
